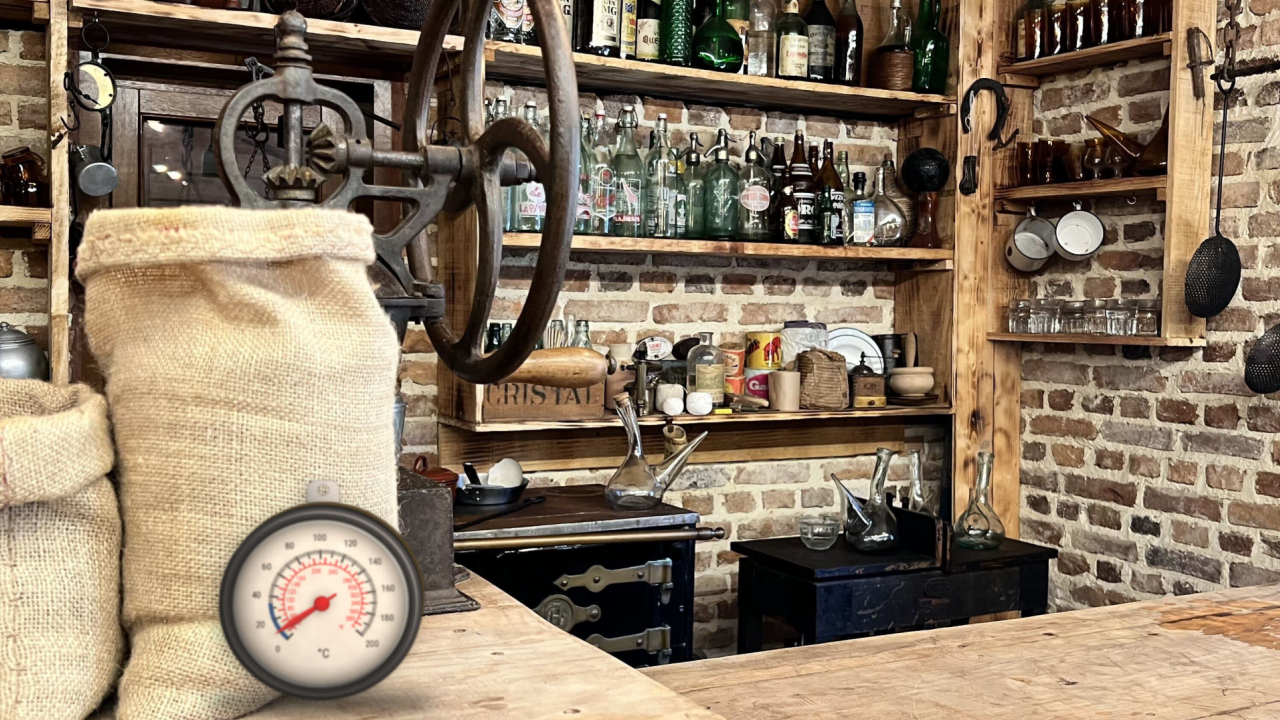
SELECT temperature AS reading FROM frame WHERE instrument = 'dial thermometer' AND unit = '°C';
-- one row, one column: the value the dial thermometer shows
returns 10 °C
